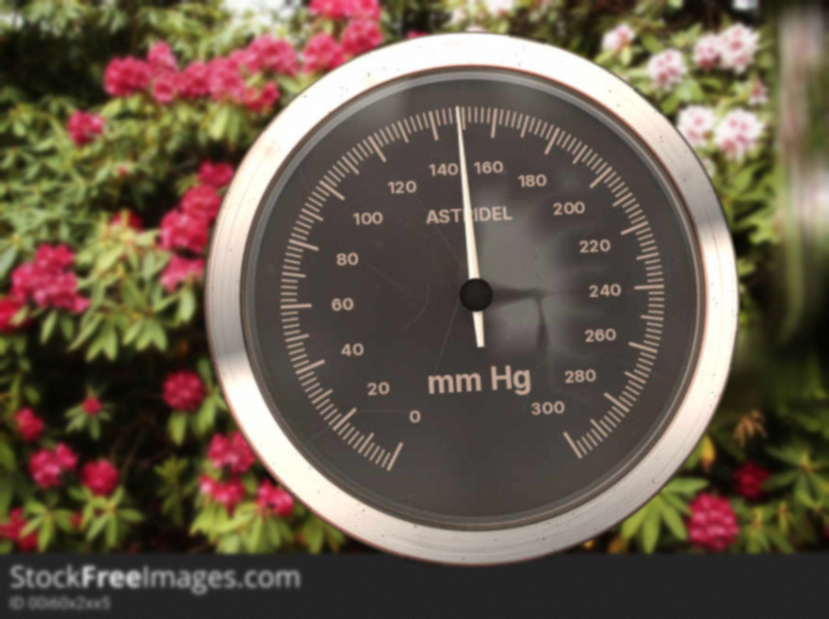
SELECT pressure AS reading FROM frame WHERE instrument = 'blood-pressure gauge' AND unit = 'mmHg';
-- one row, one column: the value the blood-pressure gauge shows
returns 148 mmHg
